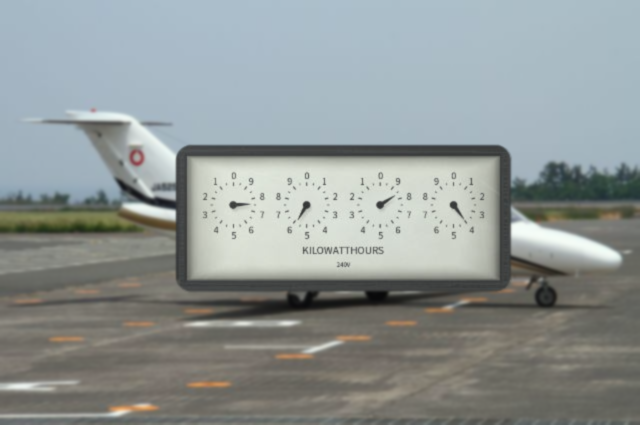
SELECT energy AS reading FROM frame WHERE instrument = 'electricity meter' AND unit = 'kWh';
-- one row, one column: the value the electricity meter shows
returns 7584 kWh
